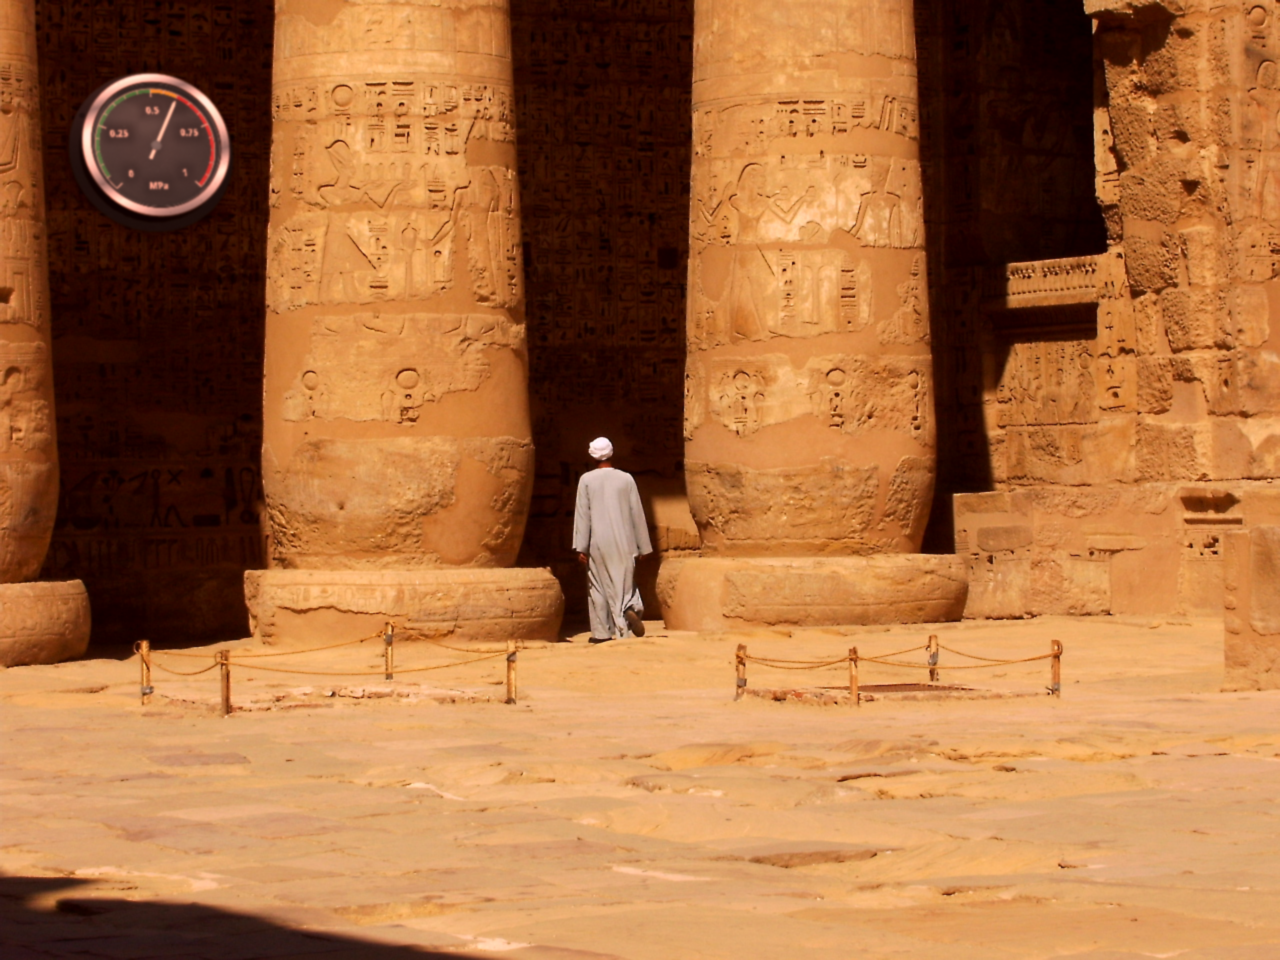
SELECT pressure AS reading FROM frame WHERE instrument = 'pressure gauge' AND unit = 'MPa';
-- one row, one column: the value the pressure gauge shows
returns 0.6 MPa
